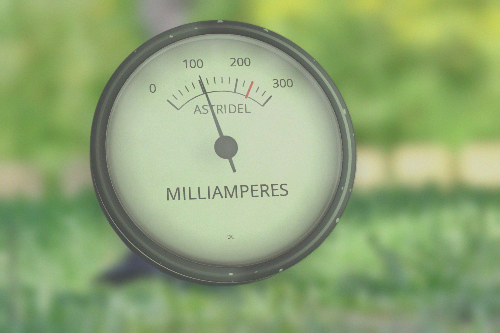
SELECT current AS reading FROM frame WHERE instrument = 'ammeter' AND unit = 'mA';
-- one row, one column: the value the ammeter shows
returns 100 mA
